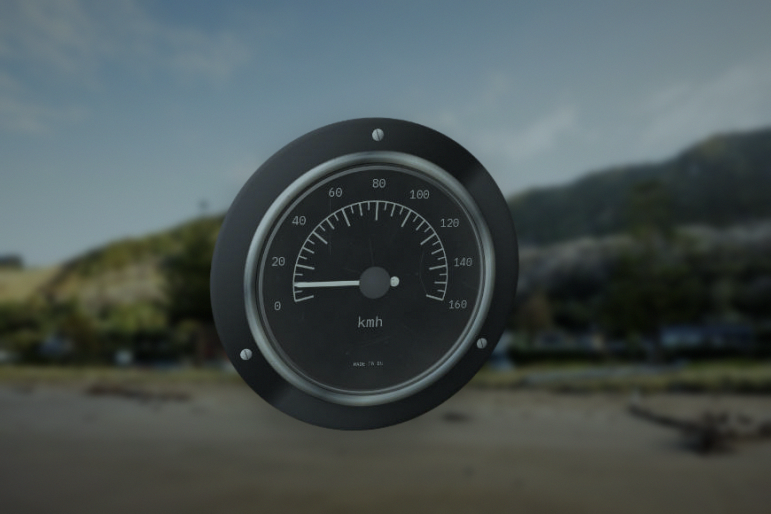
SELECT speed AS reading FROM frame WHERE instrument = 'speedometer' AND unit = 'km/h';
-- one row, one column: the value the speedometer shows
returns 10 km/h
